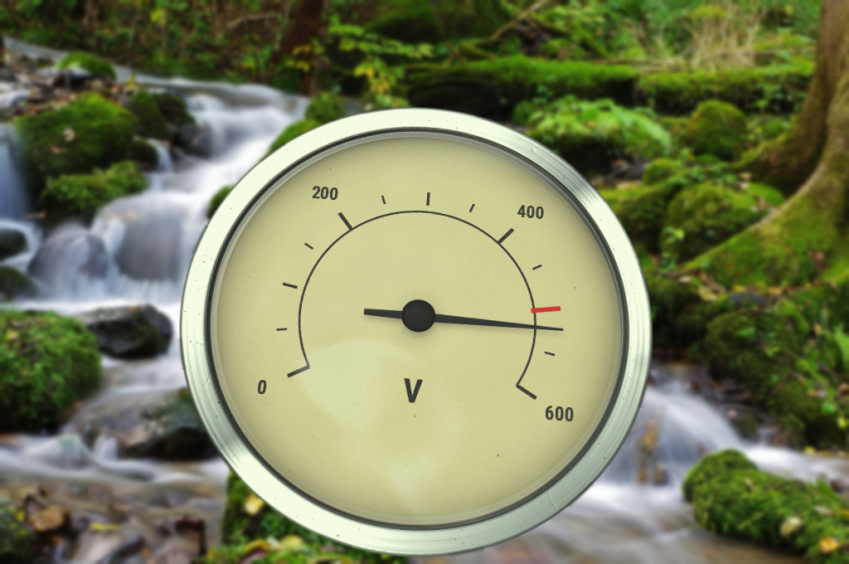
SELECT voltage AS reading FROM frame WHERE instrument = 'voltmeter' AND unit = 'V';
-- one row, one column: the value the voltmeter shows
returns 525 V
